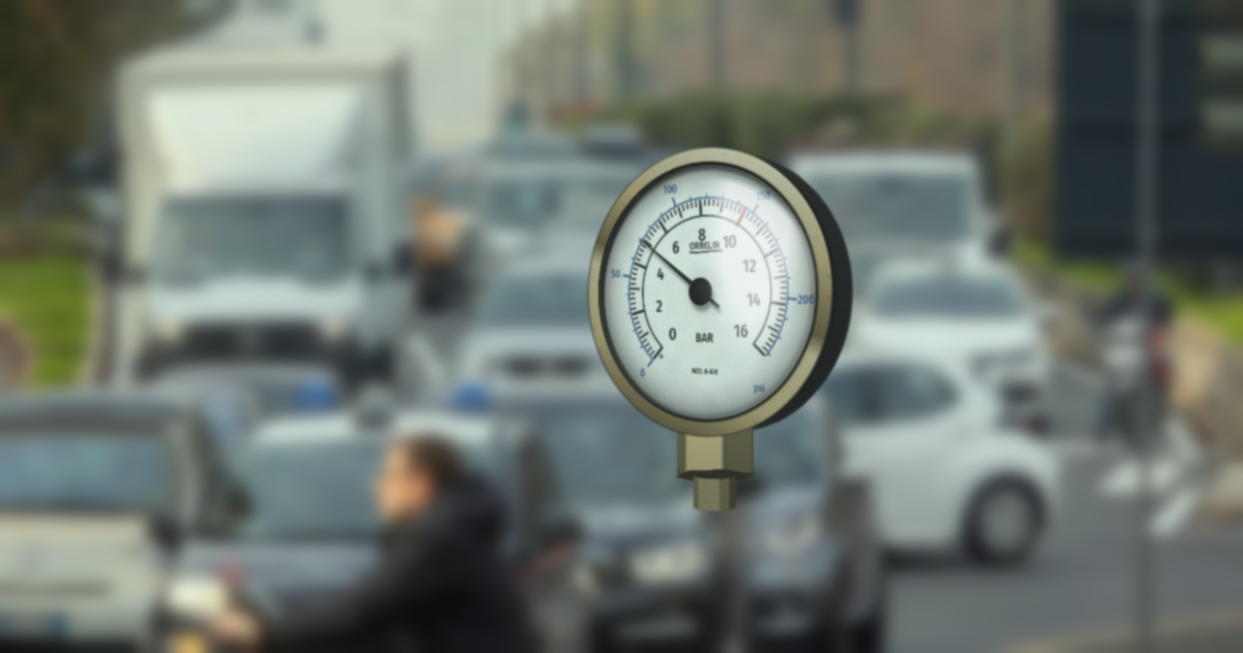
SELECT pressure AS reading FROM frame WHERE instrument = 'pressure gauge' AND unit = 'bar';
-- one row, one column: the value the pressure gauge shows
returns 5 bar
